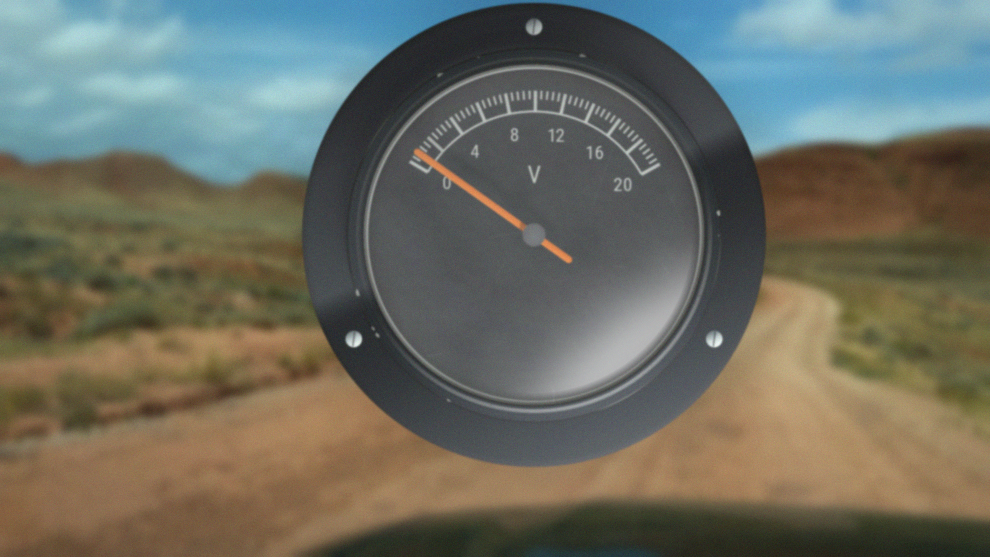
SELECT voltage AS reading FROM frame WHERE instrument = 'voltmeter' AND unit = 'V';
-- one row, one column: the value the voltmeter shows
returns 0.8 V
